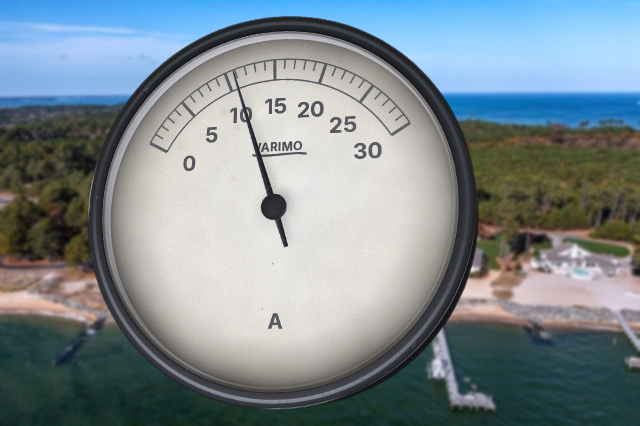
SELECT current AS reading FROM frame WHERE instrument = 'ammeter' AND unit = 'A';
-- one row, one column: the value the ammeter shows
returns 11 A
